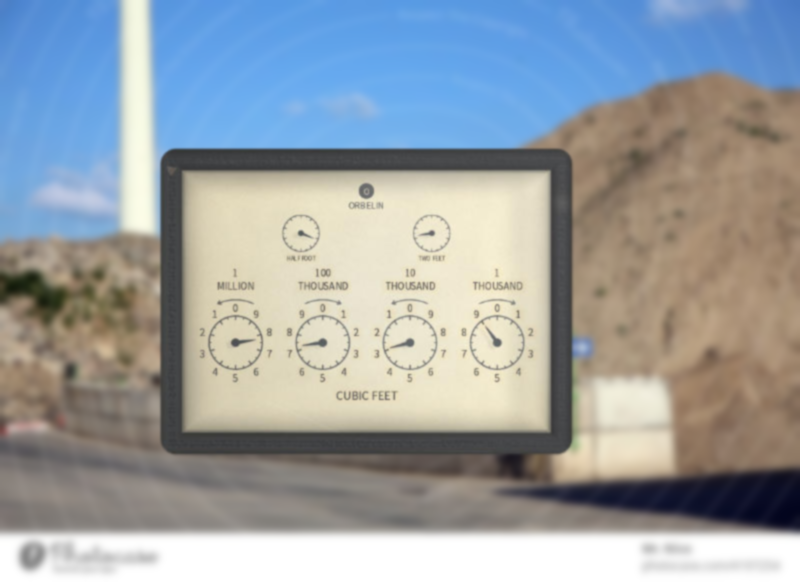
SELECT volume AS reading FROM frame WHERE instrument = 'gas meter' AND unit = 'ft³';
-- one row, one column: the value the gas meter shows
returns 772900 ft³
